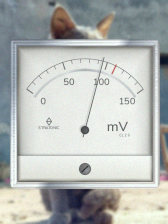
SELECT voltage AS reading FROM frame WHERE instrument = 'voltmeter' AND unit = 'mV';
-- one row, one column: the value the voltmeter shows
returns 95 mV
